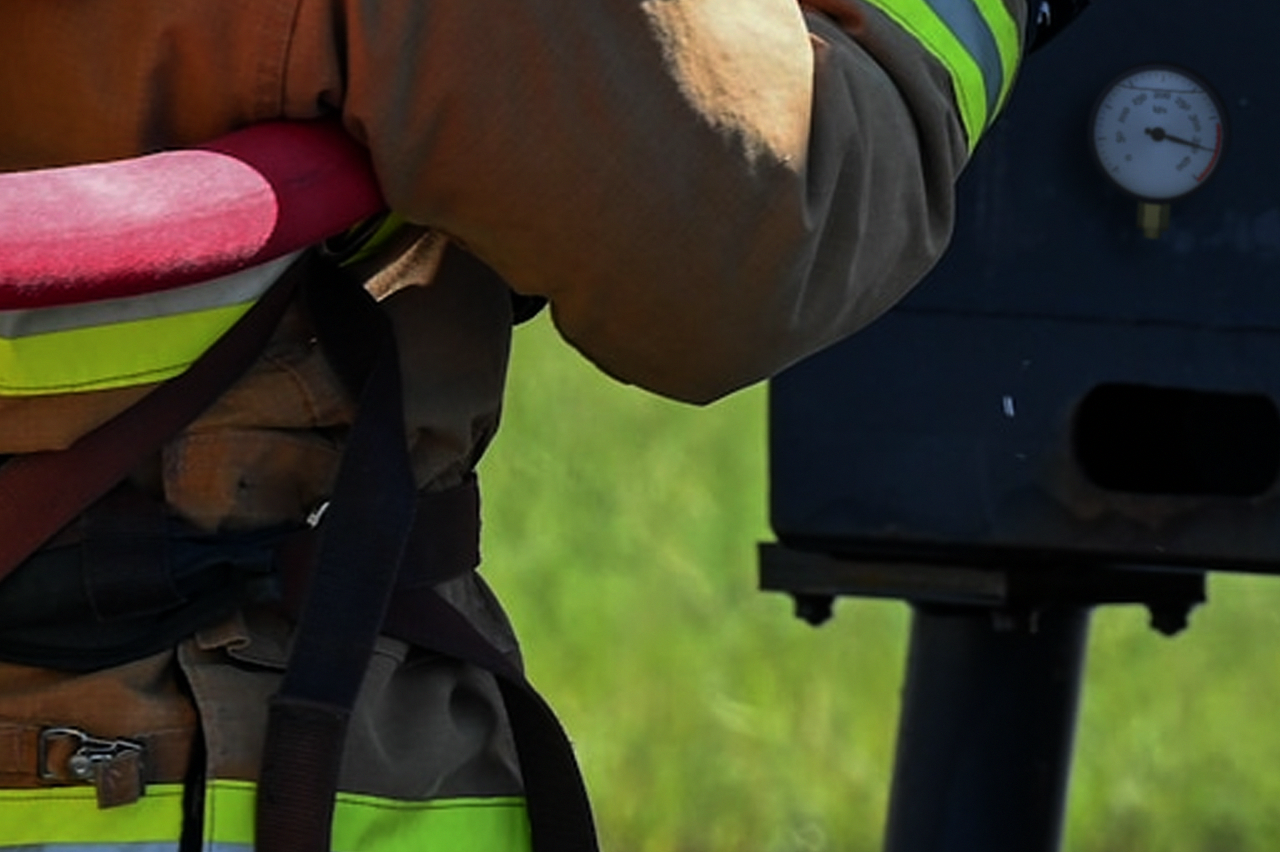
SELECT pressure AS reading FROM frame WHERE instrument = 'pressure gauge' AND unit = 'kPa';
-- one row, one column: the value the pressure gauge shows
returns 350 kPa
